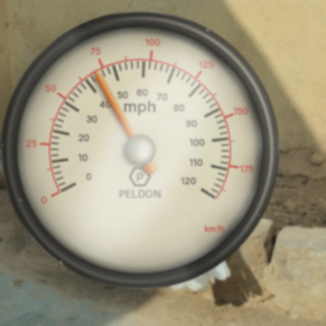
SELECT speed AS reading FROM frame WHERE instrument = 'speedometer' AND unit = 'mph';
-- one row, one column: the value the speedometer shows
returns 44 mph
